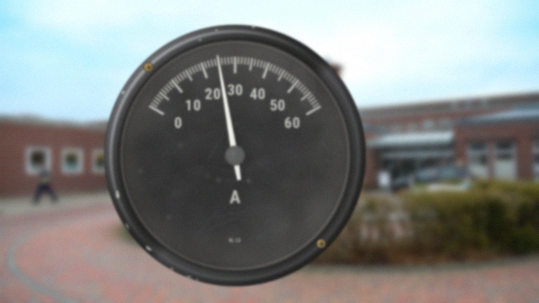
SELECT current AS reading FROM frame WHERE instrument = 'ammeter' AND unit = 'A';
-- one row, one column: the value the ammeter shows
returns 25 A
